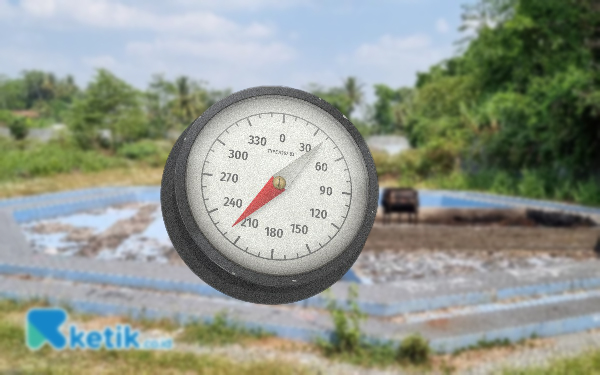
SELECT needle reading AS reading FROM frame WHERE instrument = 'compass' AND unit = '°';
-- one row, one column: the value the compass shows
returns 220 °
